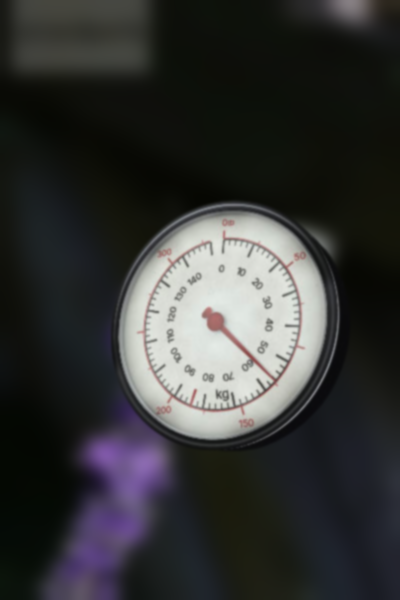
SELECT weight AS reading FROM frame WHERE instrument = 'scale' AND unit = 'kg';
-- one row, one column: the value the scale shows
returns 56 kg
